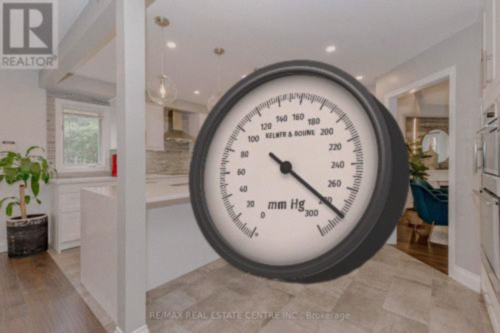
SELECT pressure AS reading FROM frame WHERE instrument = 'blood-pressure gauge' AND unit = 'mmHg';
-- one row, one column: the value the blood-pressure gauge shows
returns 280 mmHg
